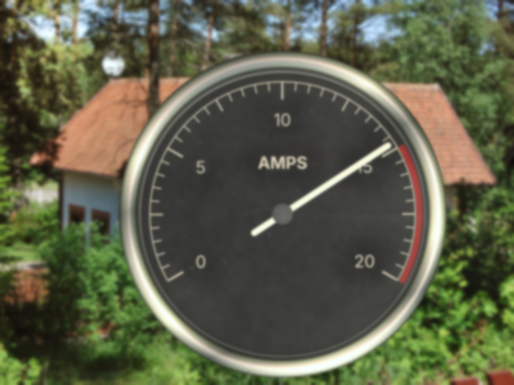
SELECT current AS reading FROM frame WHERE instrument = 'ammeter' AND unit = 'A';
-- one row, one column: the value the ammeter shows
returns 14.75 A
